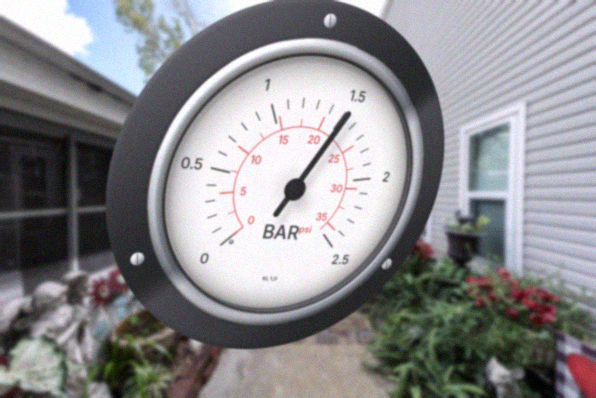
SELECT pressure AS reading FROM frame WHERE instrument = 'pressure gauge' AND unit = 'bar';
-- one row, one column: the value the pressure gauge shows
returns 1.5 bar
